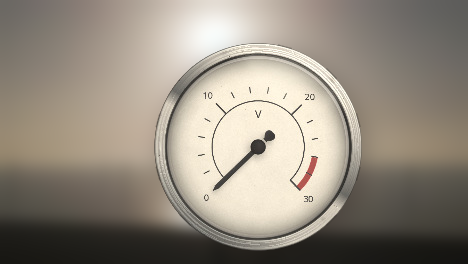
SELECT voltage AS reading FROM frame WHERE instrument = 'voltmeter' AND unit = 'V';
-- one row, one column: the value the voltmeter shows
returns 0 V
